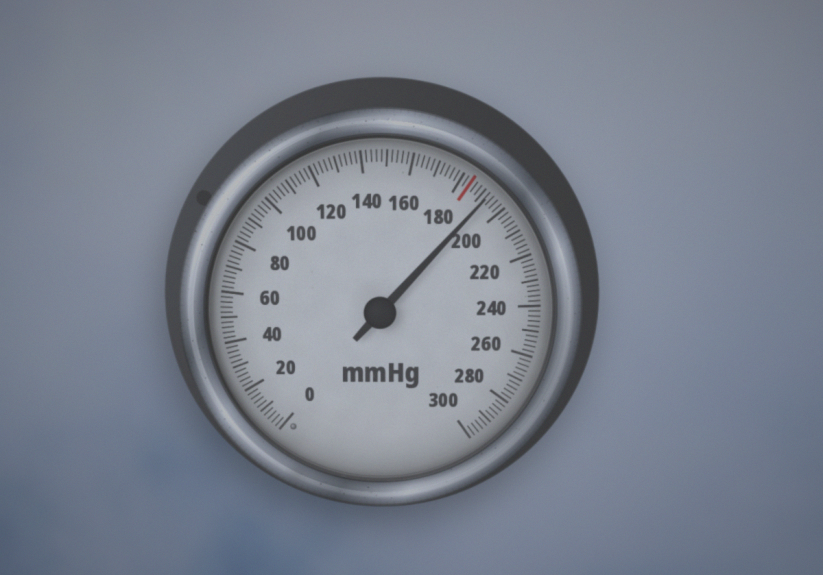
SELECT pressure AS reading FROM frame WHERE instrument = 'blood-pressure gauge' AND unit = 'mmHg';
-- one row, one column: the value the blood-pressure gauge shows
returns 192 mmHg
